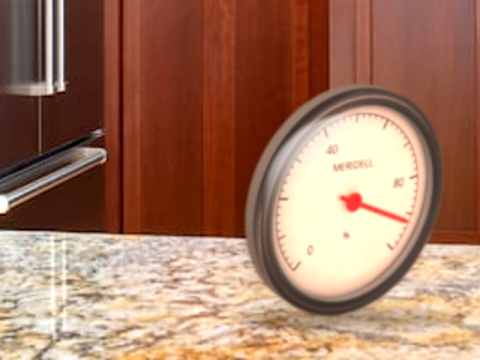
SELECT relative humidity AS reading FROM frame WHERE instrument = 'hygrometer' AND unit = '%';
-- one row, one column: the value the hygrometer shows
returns 92 %
